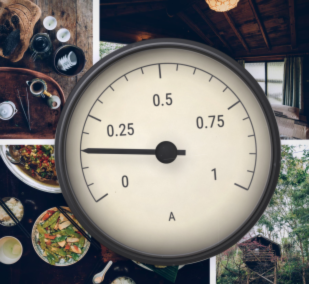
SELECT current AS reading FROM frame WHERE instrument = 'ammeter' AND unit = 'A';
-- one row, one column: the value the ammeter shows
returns 0.15 A
